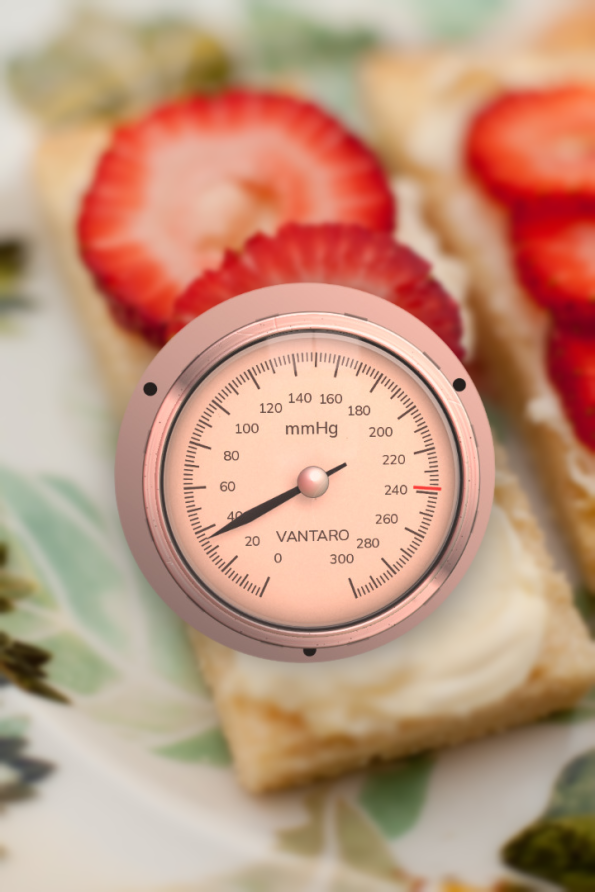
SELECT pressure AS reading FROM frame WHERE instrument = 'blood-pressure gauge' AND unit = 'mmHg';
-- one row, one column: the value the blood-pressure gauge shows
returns 36 mmHg
